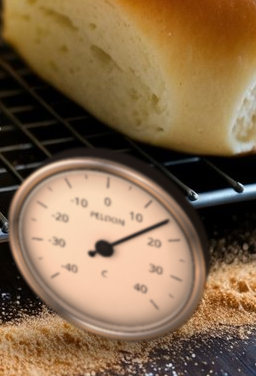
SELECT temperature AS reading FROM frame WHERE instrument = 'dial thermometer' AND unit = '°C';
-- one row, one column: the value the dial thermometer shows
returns 15 °C
